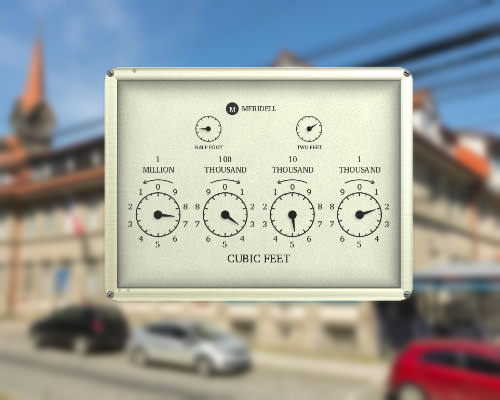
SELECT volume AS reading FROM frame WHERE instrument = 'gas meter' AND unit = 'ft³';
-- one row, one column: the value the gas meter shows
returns 735200 ft³
